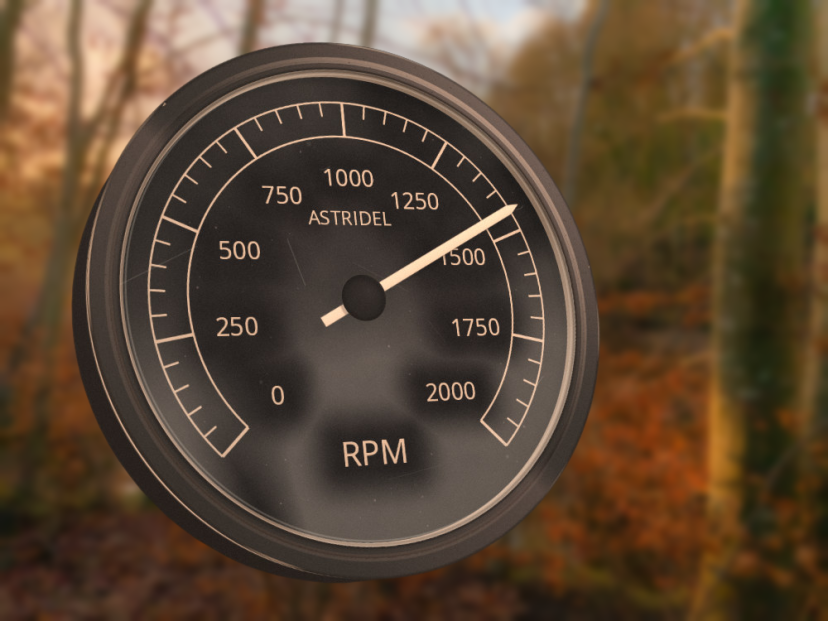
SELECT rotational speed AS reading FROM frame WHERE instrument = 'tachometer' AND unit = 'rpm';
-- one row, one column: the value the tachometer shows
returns 1450 rpm
